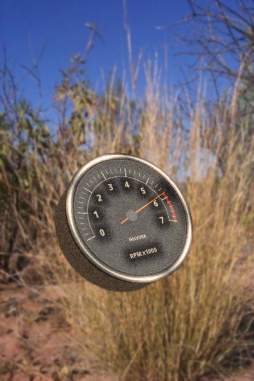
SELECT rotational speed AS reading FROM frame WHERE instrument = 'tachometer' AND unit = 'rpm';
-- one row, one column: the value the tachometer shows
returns 5800 rpm
